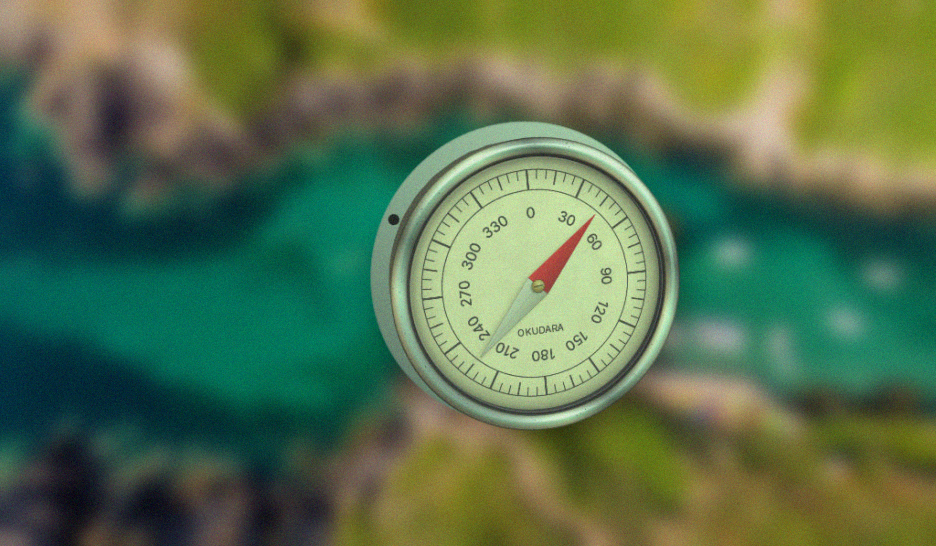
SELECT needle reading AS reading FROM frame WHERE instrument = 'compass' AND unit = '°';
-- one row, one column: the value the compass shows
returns 45 °
